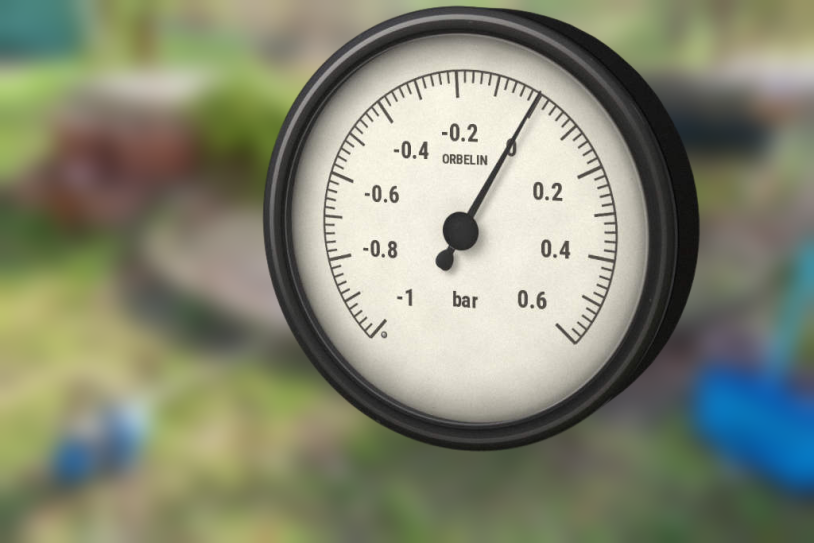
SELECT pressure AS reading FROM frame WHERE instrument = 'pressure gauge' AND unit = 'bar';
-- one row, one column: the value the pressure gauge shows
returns 0 bar
